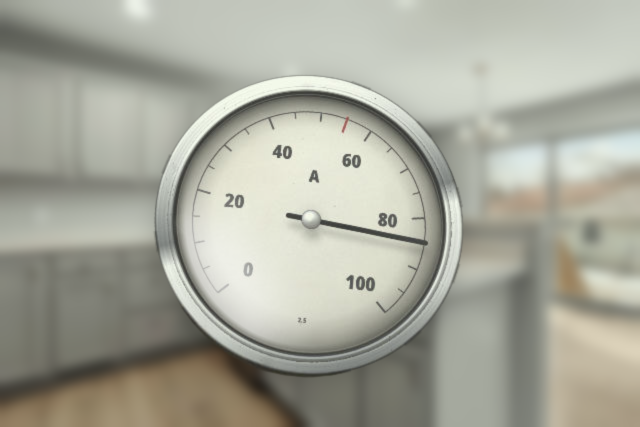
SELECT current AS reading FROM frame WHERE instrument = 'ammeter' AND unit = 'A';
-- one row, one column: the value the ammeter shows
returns 85 A
